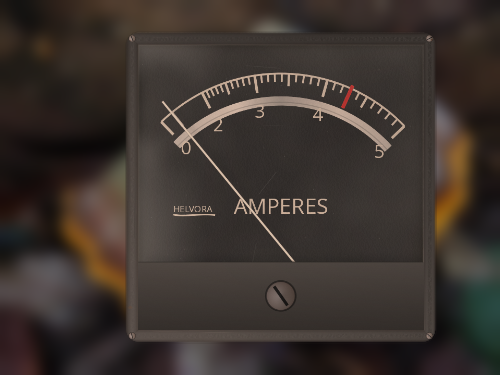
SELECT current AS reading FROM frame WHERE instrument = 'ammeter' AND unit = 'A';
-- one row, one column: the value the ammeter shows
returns 1 A
